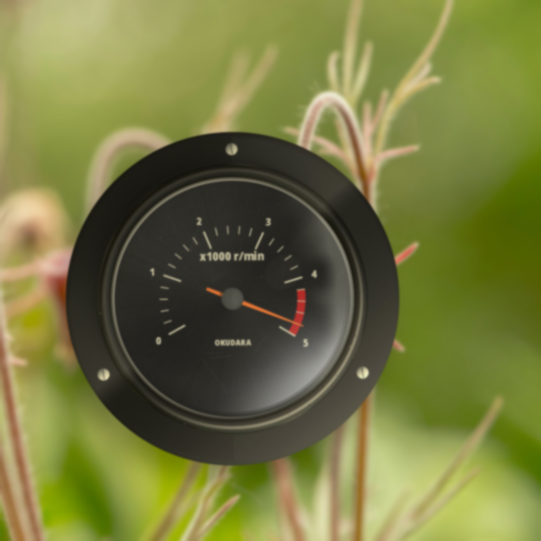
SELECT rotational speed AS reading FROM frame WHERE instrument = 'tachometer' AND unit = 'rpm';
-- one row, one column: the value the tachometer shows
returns 4800 rpm
